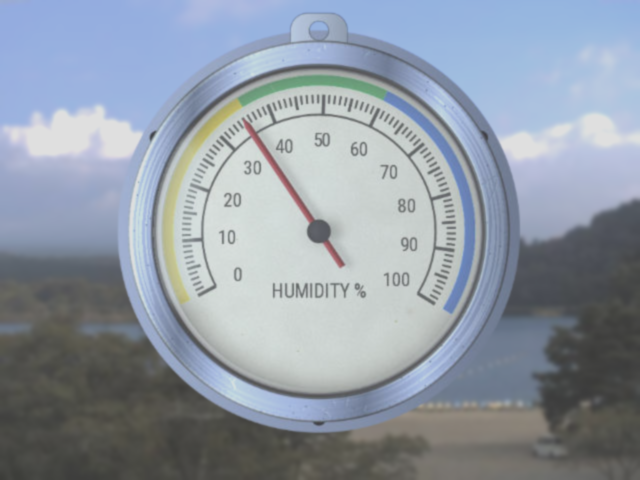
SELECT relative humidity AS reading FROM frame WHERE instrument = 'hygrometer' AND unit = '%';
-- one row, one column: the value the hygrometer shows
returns 35 %
